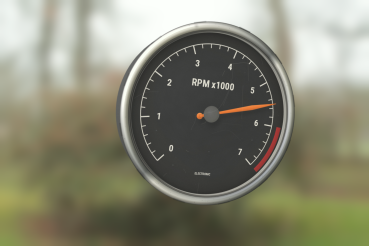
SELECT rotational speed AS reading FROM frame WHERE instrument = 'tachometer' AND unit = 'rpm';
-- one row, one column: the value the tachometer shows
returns 5500 rpm
